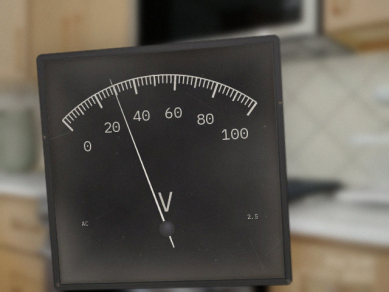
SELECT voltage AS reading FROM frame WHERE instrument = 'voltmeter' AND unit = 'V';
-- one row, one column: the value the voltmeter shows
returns 30 V
